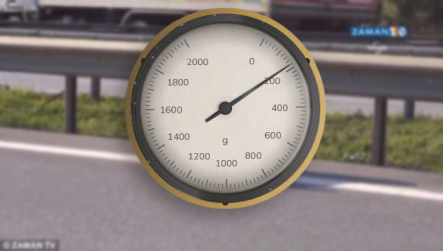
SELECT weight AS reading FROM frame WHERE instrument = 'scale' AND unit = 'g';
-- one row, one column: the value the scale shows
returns 180 g
